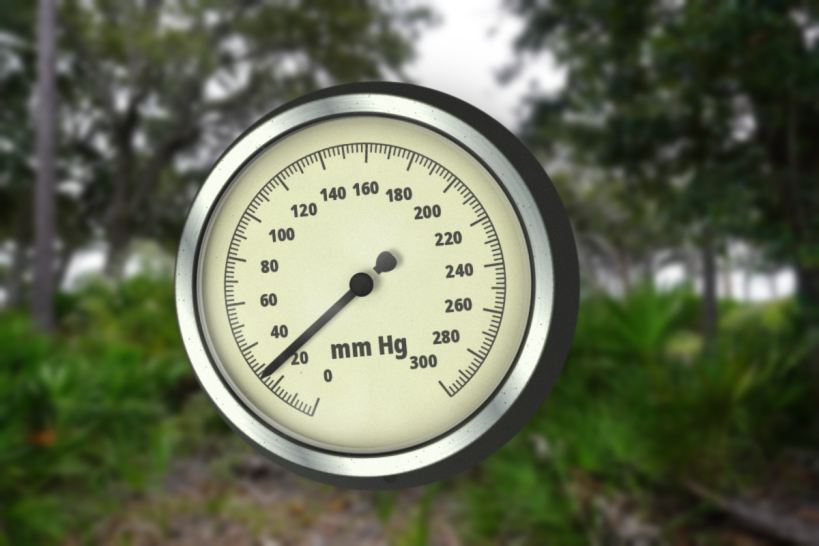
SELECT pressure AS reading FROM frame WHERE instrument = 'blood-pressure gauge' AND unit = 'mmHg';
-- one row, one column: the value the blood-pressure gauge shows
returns 26 mmHg
